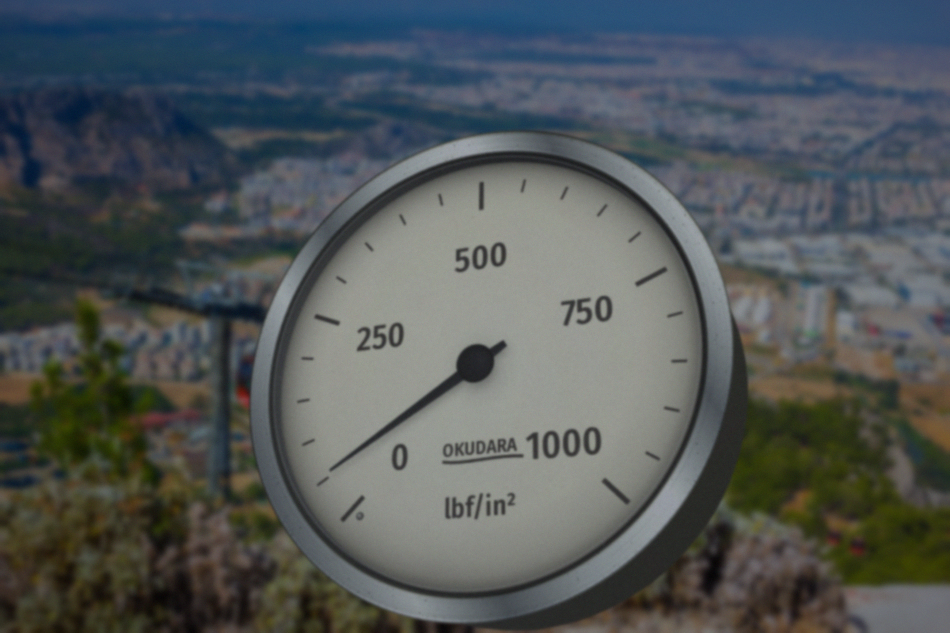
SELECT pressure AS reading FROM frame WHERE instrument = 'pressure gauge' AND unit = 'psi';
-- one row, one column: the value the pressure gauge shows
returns 50 psi
